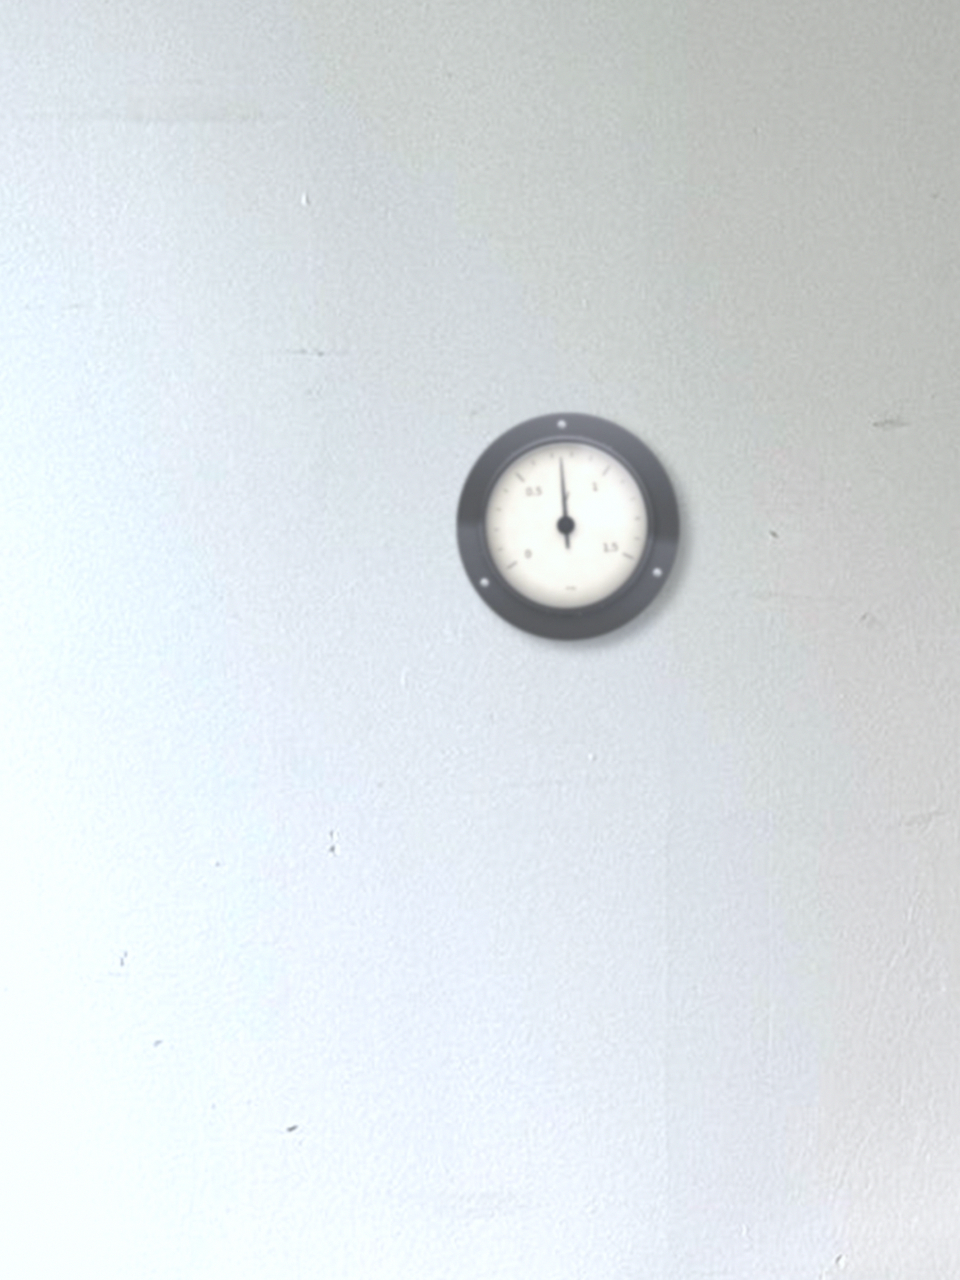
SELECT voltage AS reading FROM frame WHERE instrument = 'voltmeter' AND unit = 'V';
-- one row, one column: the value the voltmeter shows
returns 0.75 V
